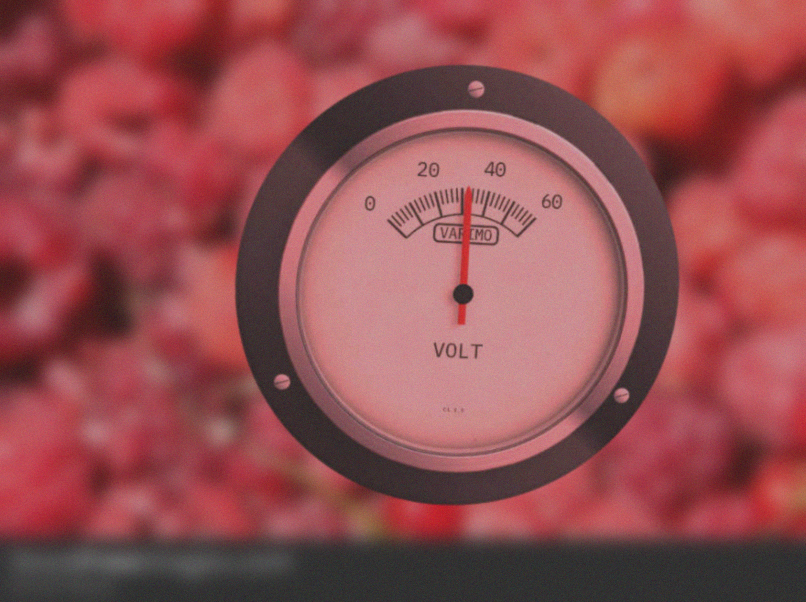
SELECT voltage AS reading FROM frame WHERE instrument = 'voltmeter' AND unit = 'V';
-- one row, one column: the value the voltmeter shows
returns 32 V
